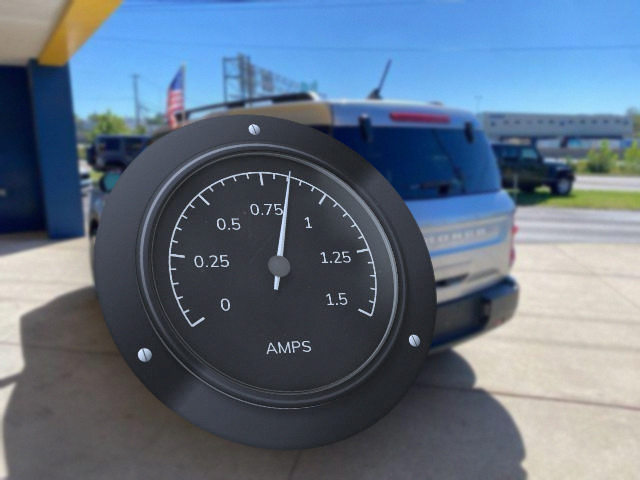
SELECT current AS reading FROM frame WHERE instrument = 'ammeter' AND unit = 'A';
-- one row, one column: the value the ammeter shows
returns 0.85 A
